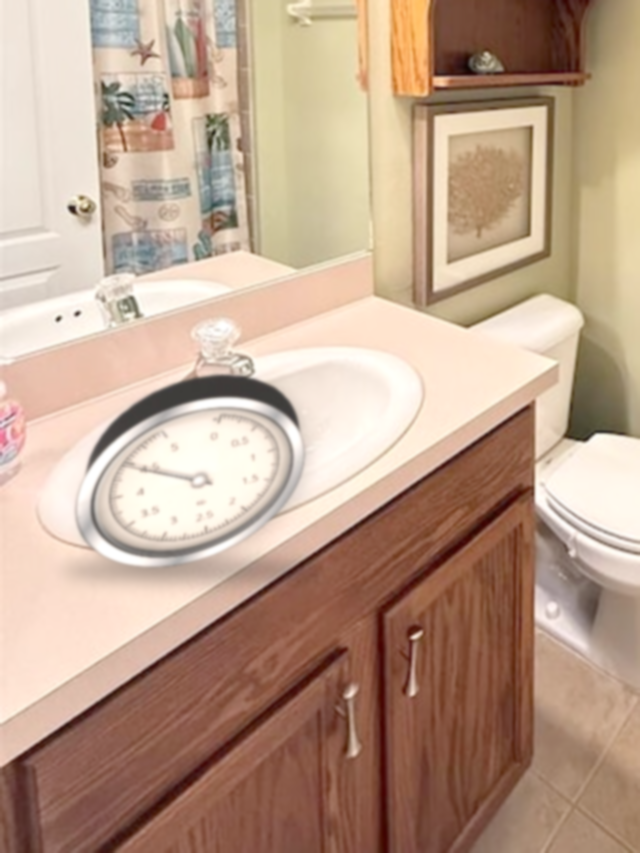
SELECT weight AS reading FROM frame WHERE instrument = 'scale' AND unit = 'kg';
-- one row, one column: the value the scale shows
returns 4.5 kg
